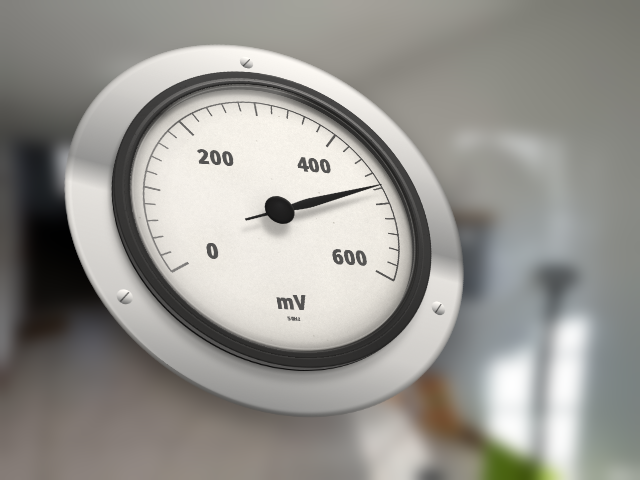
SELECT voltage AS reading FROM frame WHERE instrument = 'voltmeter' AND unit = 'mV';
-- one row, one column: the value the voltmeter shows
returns 480 mV
